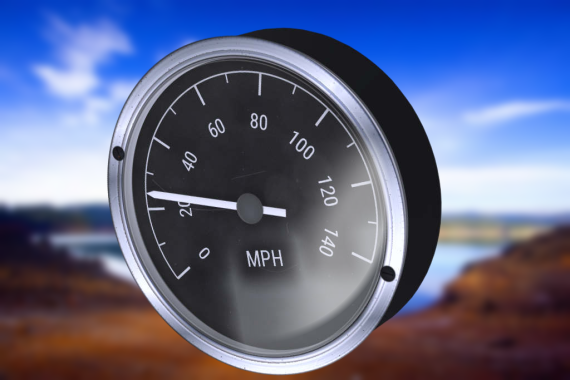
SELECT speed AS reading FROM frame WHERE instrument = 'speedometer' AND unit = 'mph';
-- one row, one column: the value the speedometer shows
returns 25 mph
